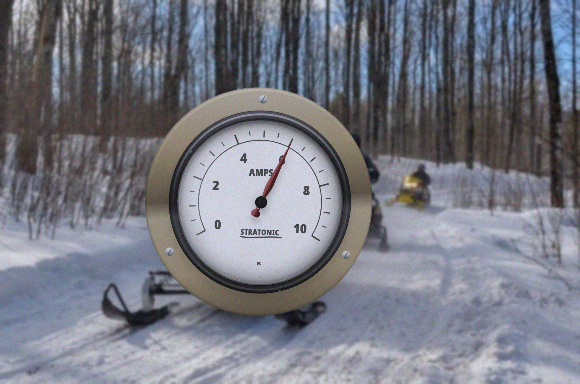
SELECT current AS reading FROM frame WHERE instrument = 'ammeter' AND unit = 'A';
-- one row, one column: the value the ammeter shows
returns 6 A
